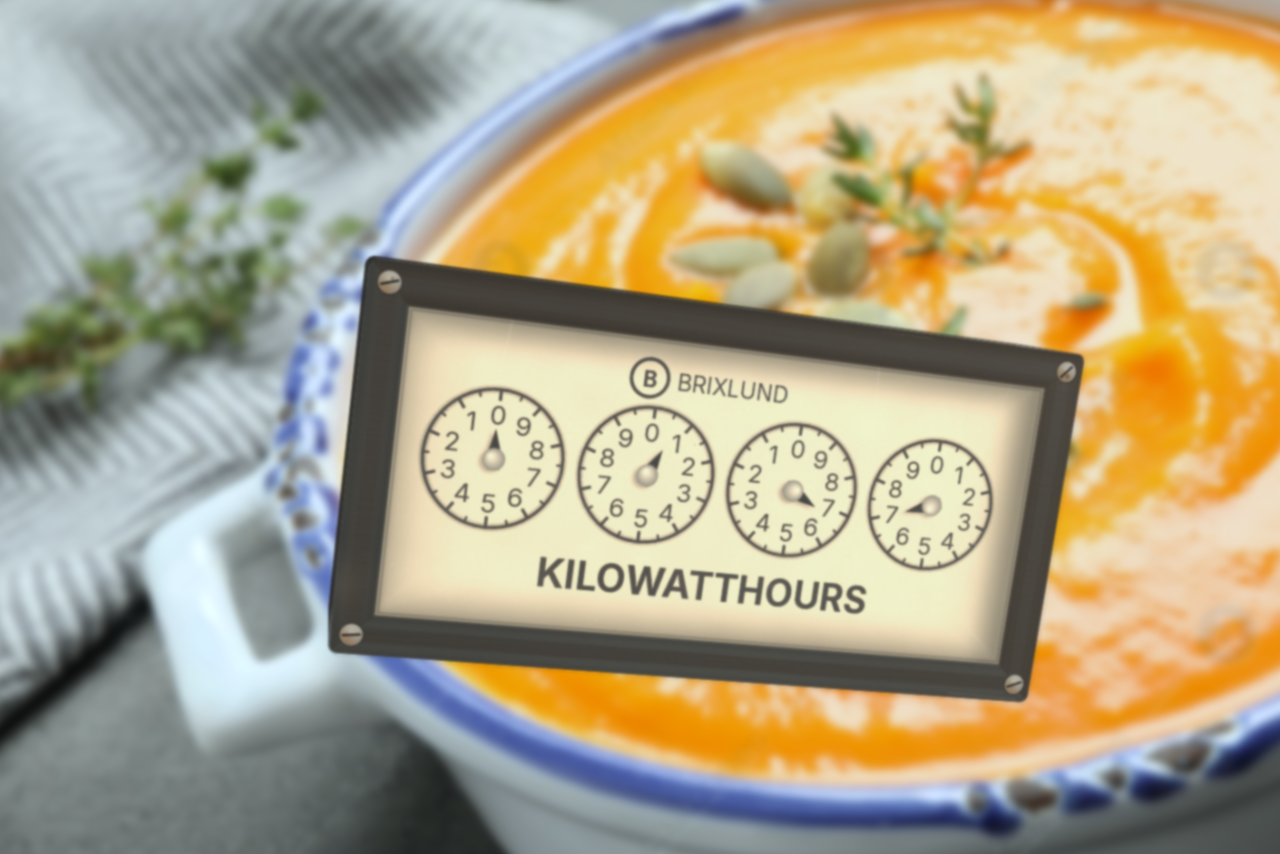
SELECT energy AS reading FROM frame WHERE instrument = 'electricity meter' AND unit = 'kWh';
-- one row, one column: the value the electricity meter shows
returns 67 kWh
